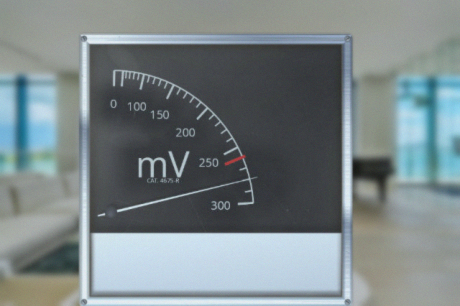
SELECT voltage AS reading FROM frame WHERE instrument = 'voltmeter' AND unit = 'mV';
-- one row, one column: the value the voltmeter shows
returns 280 mV
